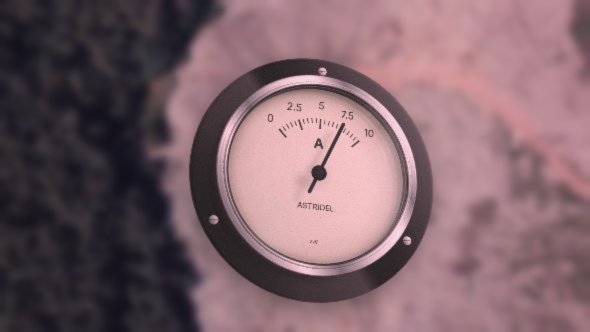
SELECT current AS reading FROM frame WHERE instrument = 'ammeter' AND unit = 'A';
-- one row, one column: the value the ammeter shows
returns 7.5 A
